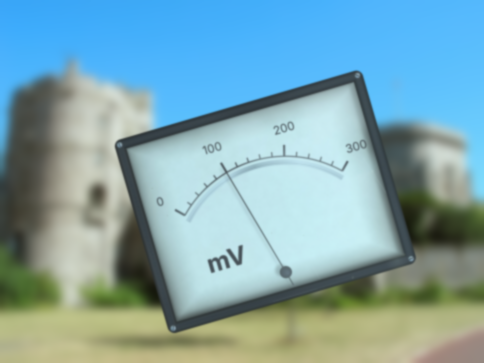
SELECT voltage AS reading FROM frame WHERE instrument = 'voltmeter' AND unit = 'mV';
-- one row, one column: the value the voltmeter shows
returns 100 mV
